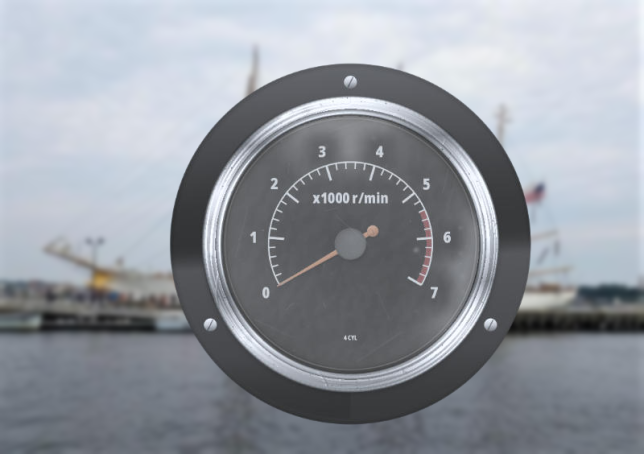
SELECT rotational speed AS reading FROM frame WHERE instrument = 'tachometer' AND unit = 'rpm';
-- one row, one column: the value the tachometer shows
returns 0 rpm
